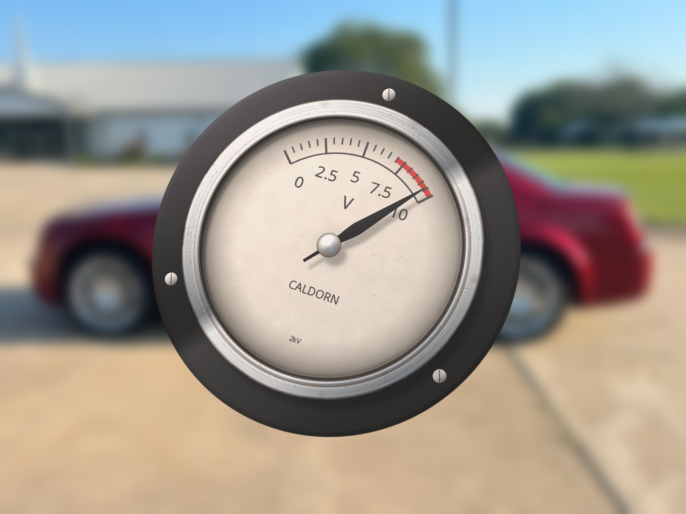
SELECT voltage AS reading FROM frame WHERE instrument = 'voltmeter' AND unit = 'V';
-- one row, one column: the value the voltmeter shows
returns 9.5 V
